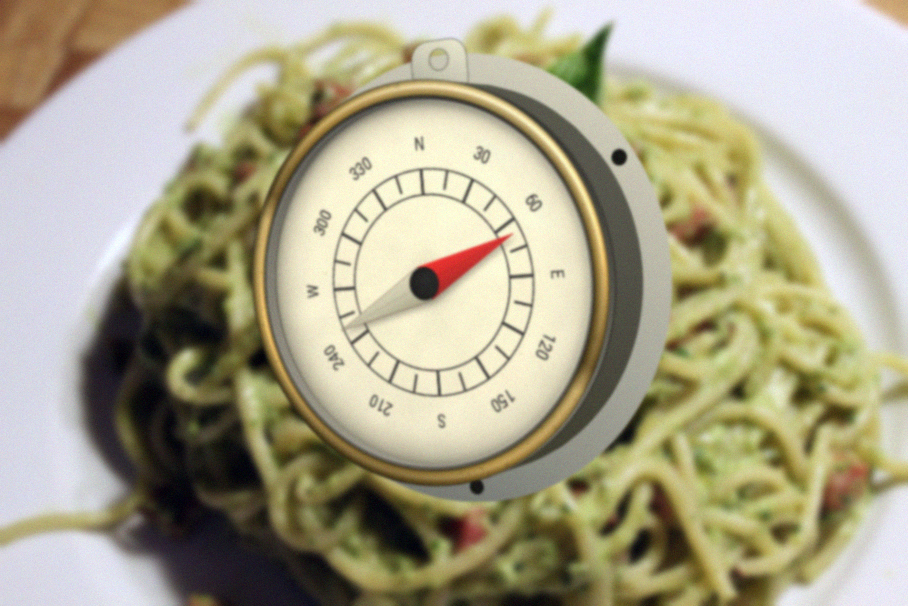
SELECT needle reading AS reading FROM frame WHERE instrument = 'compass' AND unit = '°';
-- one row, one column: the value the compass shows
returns 67.5 °
